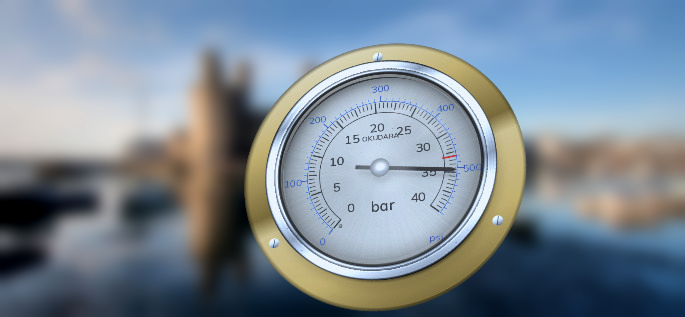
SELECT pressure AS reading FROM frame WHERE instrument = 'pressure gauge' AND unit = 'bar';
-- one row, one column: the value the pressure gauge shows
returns 35 bar
